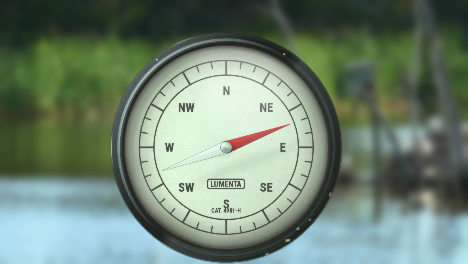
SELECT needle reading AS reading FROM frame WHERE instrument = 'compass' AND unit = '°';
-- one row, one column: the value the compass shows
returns 70 °
